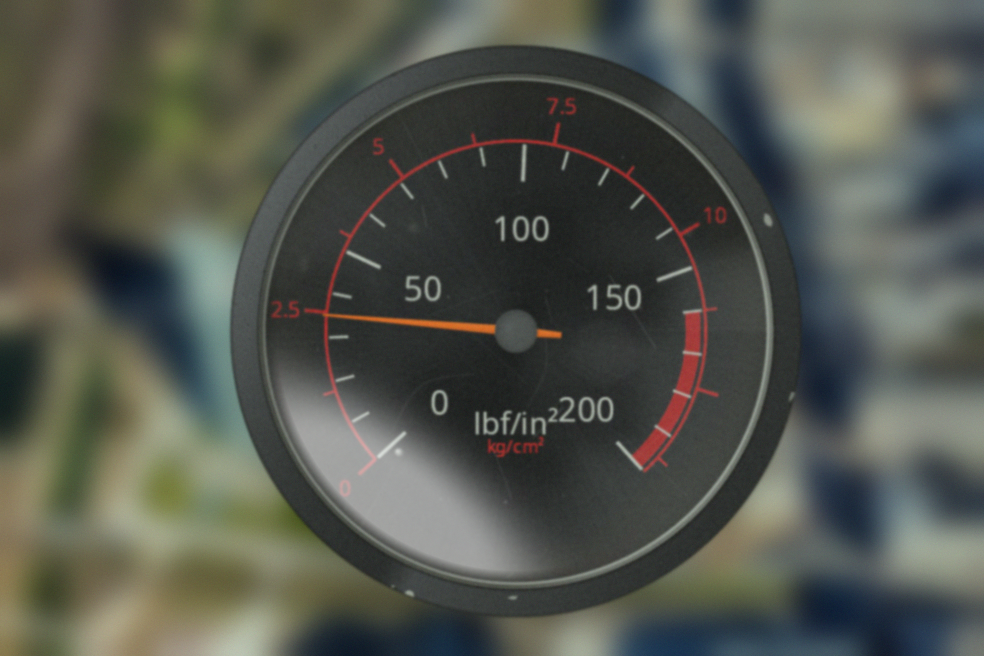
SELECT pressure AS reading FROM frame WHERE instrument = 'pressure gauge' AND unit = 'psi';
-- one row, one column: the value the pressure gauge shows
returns 35 psi
